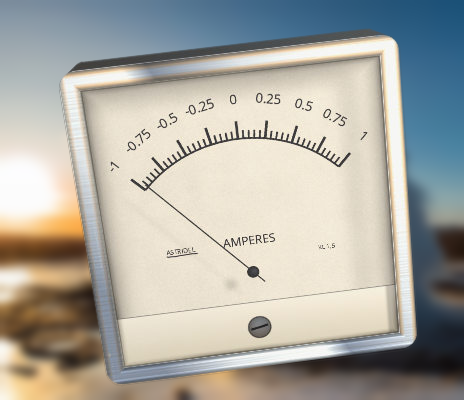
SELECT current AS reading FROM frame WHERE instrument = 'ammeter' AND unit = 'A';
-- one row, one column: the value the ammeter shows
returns -0.95 A
